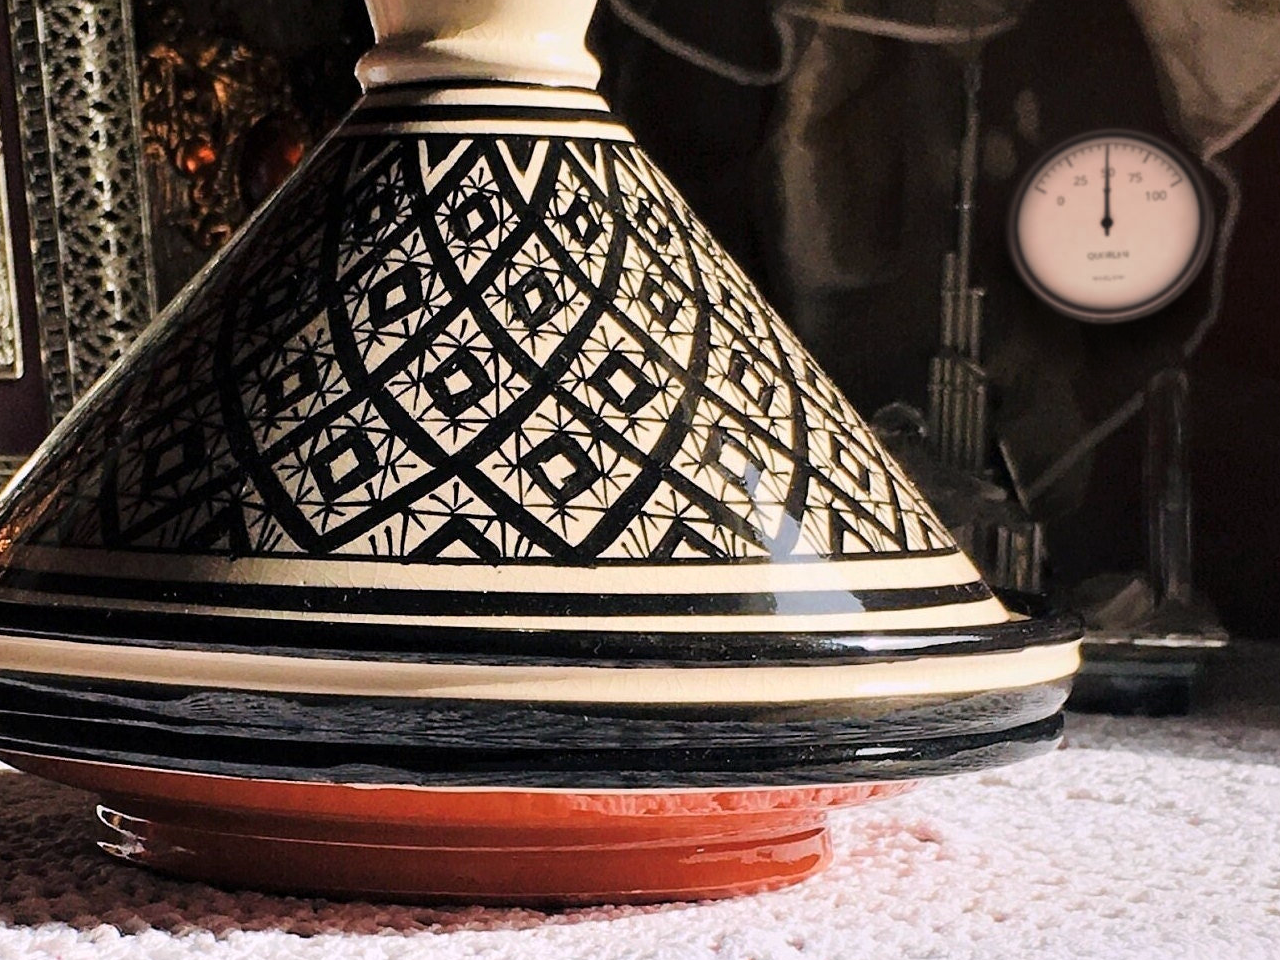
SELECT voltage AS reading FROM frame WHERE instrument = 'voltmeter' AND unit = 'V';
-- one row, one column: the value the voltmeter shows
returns 50 V
